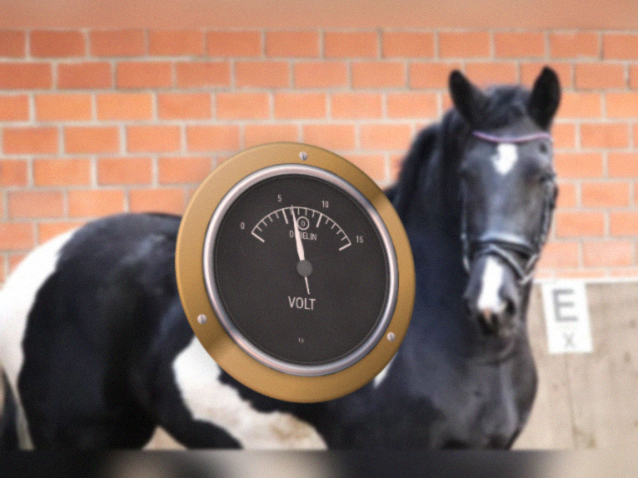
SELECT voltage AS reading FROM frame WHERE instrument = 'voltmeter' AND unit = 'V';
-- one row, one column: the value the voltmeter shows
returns 6 V
